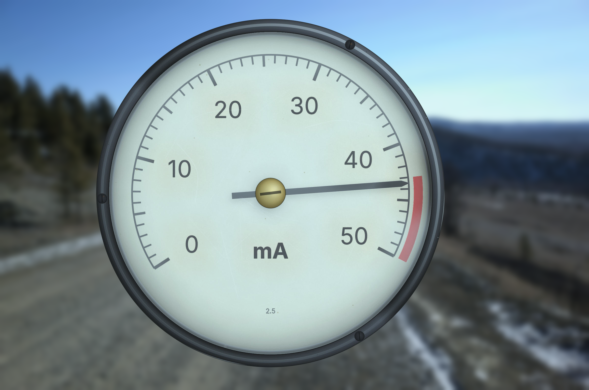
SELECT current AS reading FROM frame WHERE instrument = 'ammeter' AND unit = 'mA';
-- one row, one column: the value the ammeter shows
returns 43.5 mA
